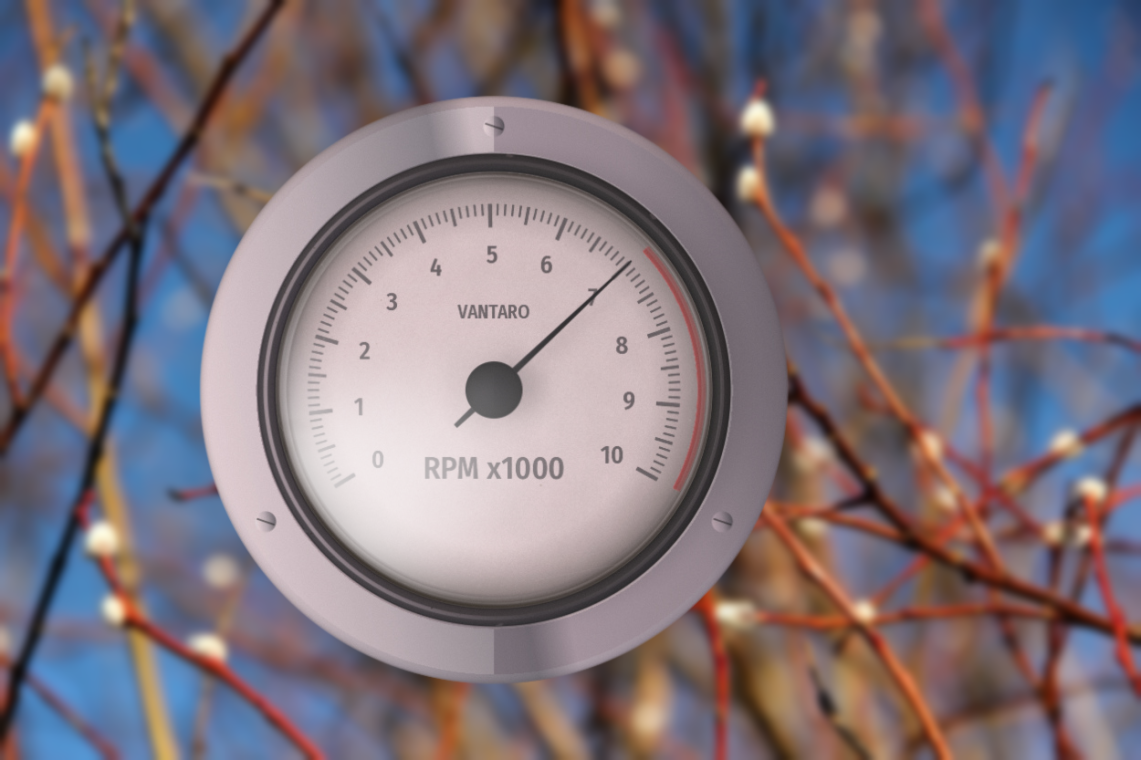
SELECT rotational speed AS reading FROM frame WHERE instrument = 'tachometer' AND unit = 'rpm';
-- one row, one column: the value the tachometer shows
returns 7000 rpm
